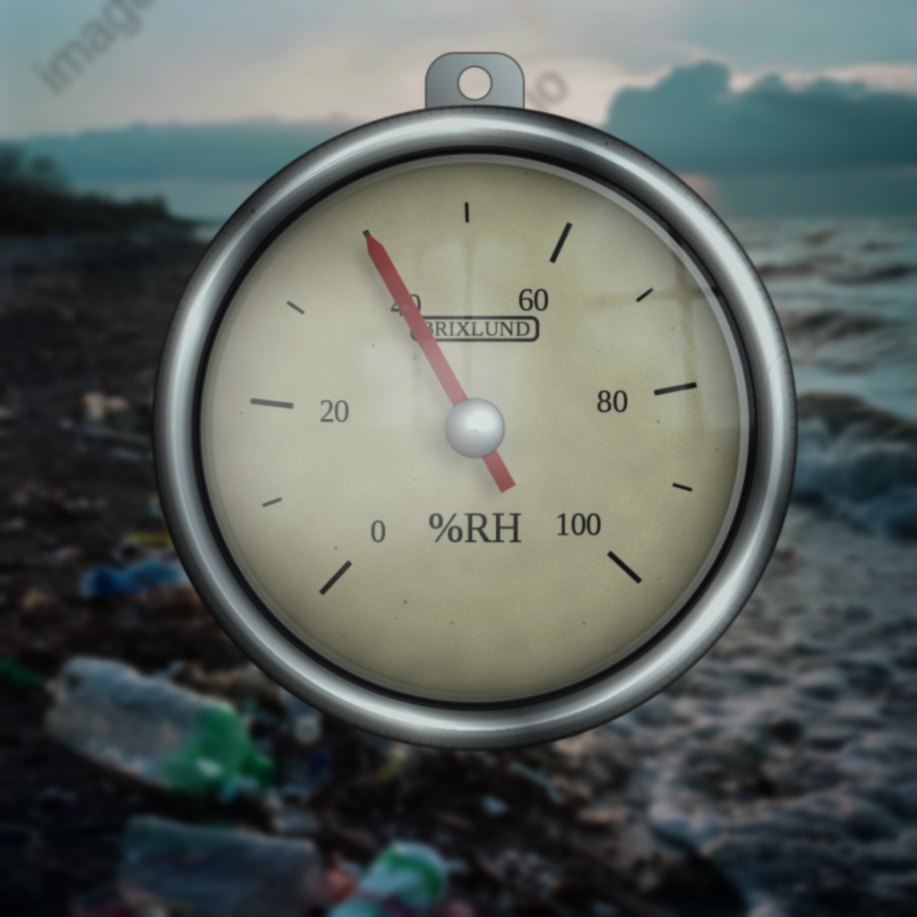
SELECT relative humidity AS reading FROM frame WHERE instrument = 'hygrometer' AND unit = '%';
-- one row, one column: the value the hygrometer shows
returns 40 %
